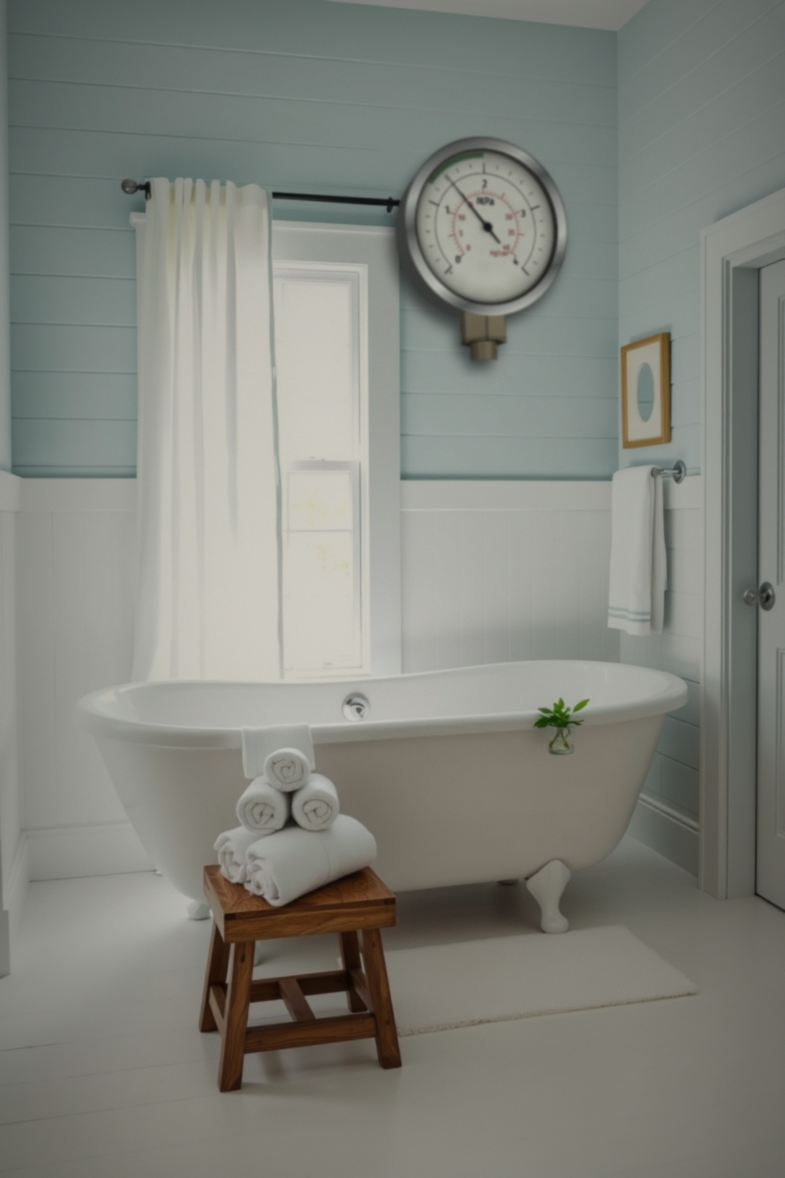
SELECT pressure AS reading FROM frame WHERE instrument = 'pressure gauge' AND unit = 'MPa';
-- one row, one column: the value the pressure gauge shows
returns 1.4 MPa
